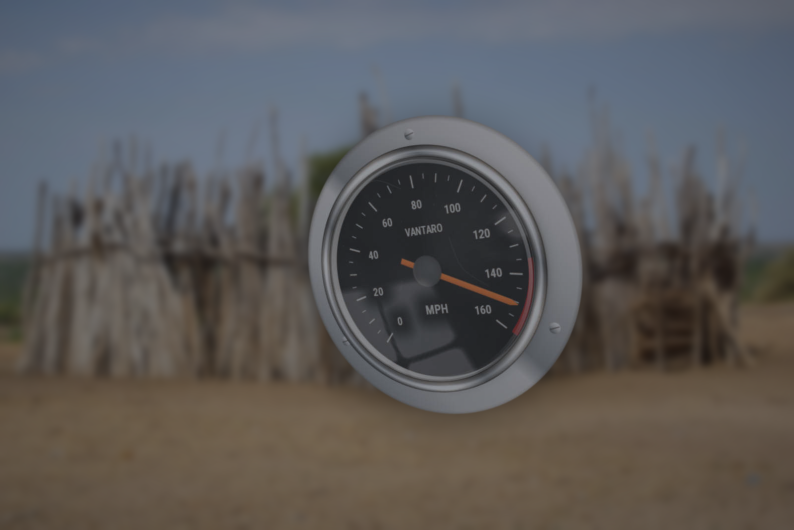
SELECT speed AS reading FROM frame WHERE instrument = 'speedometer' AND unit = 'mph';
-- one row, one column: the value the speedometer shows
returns 150 mph
